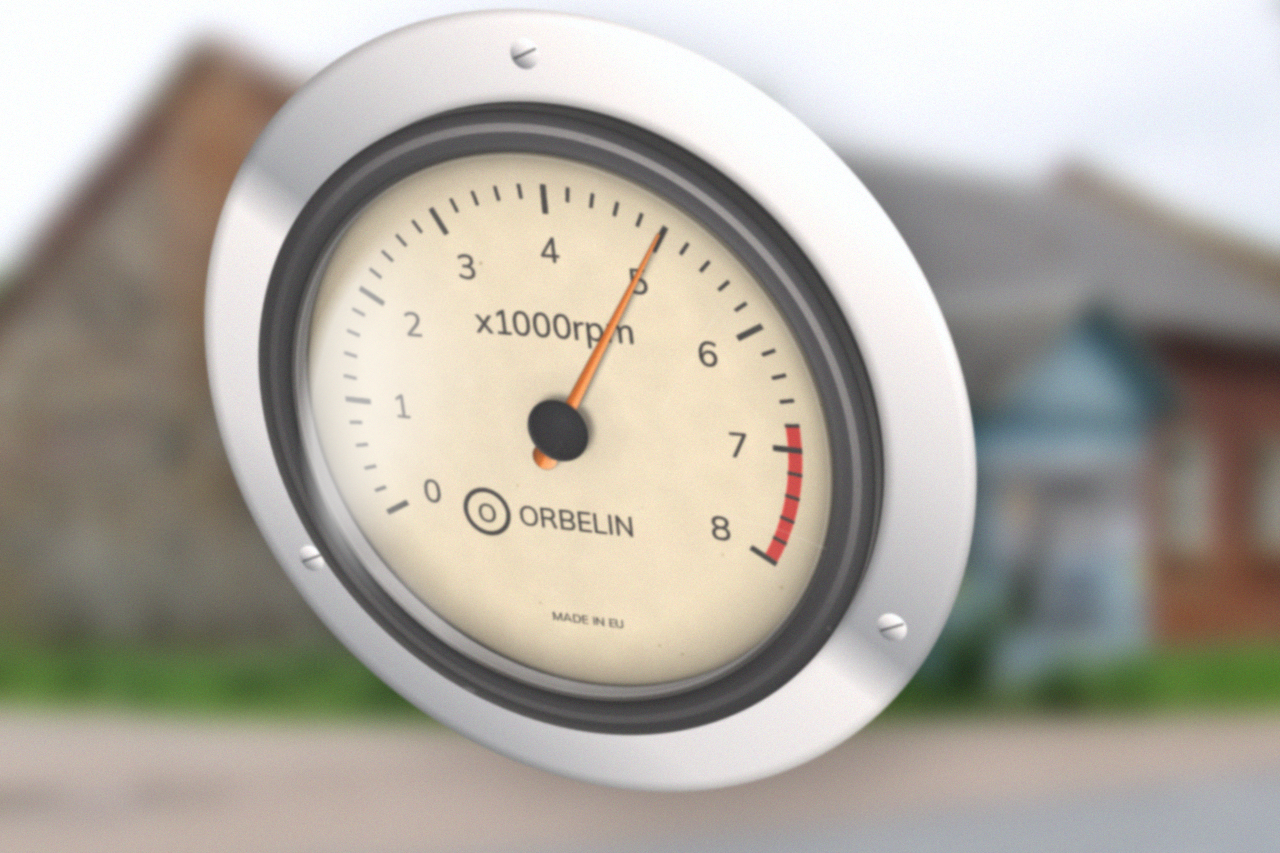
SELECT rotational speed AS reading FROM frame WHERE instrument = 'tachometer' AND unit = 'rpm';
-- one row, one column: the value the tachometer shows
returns 5000 rpm
